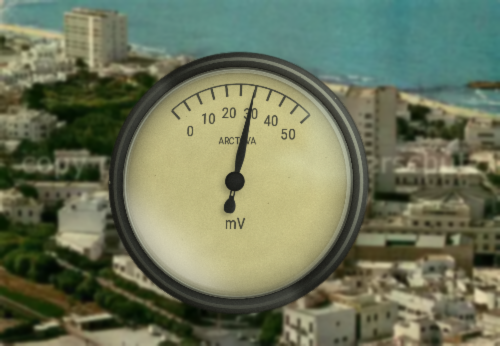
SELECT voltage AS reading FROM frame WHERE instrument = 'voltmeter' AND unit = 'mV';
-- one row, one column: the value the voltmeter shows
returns 30 mV
